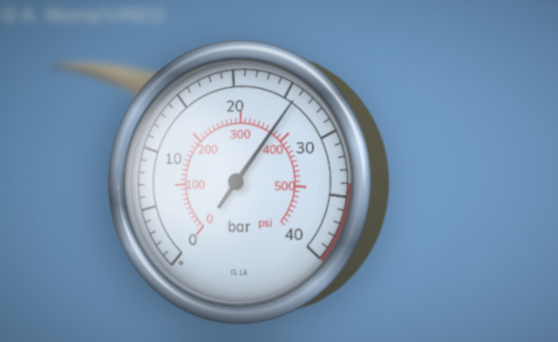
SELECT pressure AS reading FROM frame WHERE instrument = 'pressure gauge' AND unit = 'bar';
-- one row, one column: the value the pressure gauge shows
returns 26 bar
